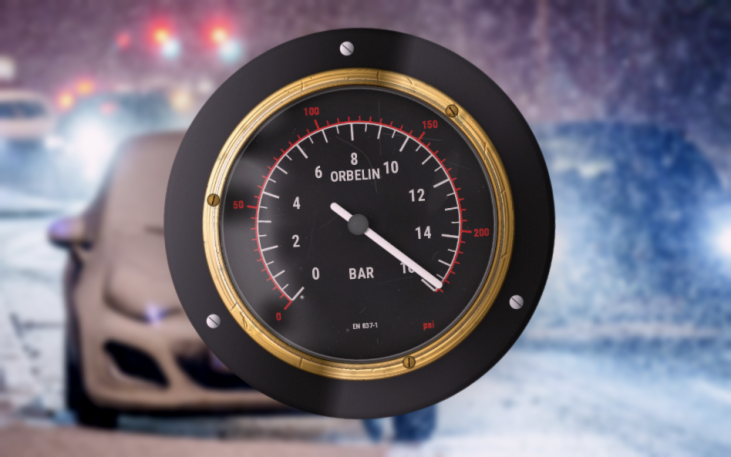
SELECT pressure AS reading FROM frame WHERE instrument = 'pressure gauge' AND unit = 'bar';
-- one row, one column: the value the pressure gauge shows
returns 15.75 bar
